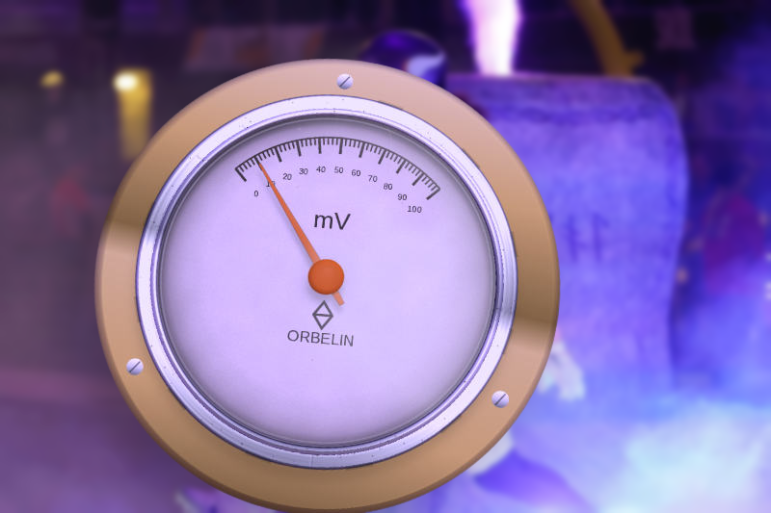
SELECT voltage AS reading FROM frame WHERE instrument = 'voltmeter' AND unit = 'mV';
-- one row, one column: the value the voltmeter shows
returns 10 mV
